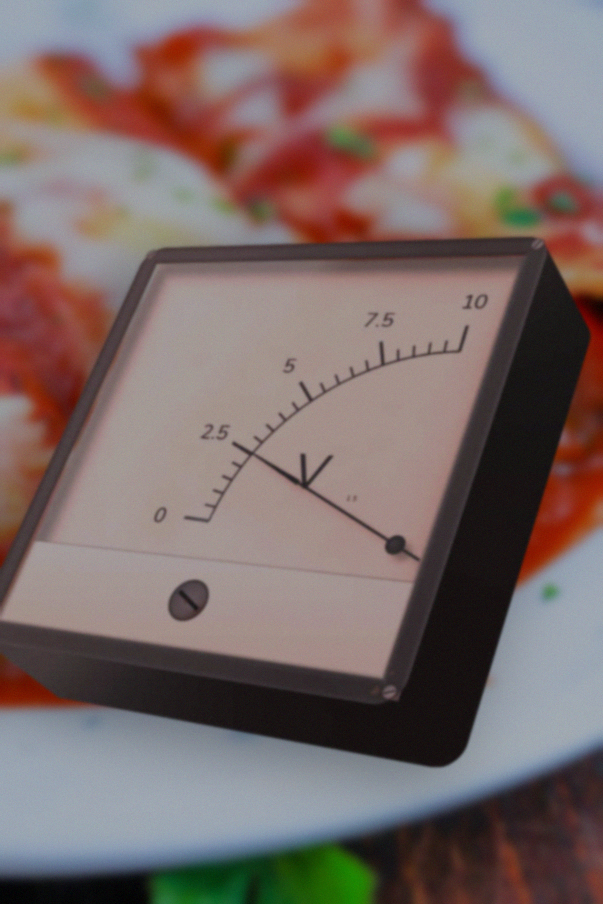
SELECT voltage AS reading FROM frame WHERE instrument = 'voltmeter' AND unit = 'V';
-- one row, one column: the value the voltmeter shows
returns 2.5 V
